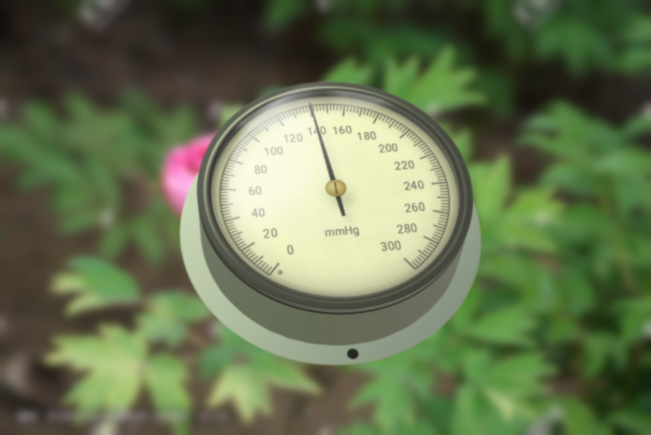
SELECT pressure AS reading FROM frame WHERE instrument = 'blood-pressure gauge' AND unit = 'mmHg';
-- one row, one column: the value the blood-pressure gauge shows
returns 140 mmHg
